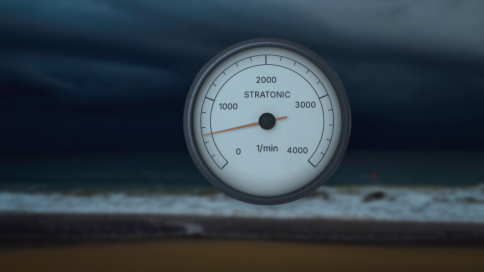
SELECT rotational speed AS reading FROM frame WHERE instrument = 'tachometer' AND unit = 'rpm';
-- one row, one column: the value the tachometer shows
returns 500 rpm
